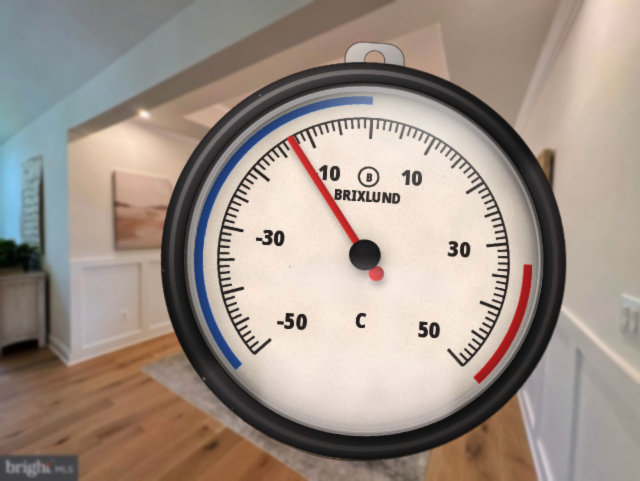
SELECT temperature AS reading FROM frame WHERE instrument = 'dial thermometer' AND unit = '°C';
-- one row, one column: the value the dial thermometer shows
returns -13 °C
